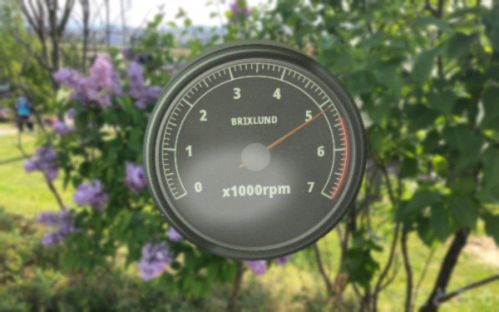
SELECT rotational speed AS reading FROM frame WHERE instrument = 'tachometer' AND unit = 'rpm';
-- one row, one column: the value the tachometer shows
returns 5100 rpm
